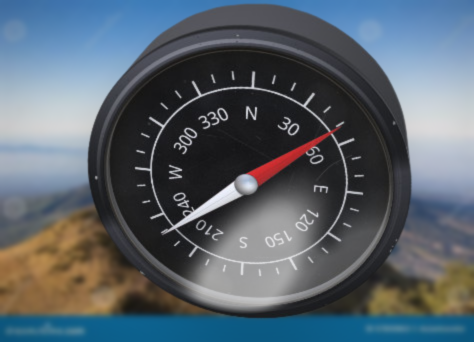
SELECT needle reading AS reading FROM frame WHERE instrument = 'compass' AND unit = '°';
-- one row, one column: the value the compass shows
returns 50 °
